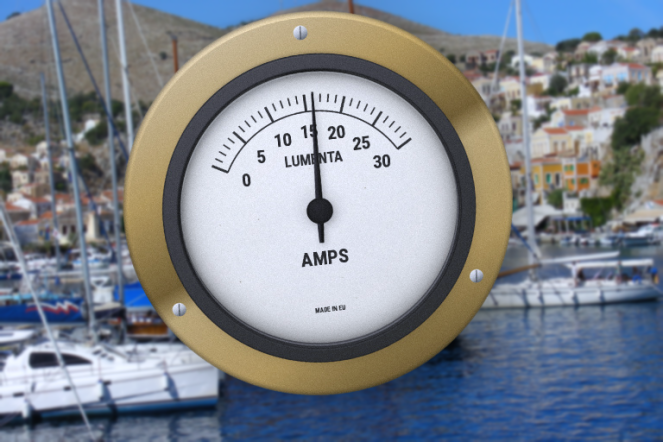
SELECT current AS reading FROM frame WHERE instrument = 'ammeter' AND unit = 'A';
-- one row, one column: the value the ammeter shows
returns 16 A
